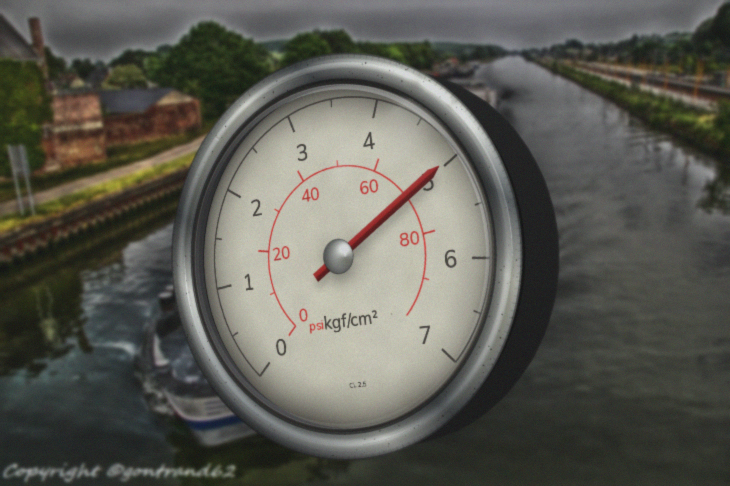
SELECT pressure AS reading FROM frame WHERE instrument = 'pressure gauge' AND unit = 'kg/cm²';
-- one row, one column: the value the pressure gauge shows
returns 5 kg/cm²
